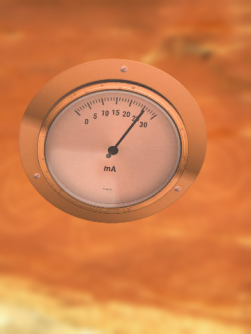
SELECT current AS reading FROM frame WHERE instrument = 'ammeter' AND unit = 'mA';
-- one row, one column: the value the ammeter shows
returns 25 mA
